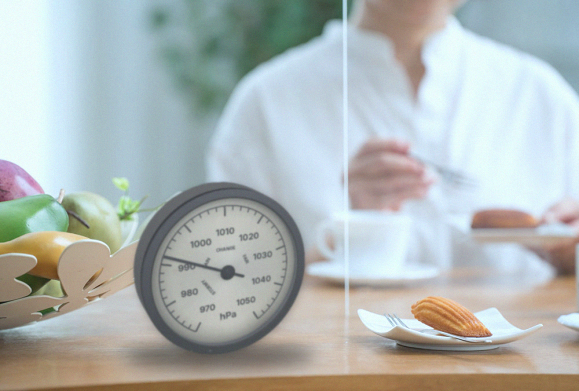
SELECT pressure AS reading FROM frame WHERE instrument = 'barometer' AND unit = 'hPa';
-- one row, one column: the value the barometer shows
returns 992 hPa
